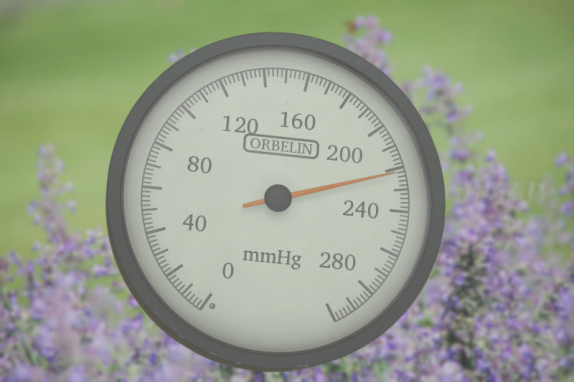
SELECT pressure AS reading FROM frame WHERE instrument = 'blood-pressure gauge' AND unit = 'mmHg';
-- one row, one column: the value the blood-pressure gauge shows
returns 222 mmHg
